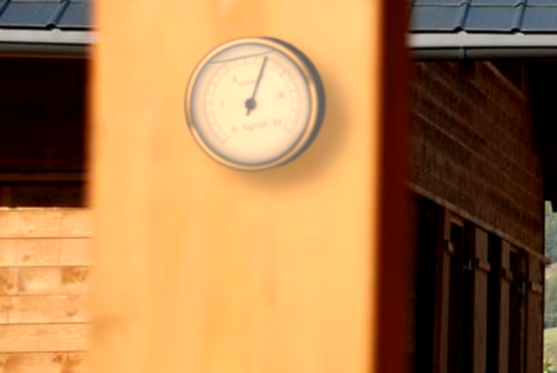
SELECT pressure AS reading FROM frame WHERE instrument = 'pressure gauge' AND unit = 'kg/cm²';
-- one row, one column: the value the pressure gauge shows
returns 6 kg/cm²
